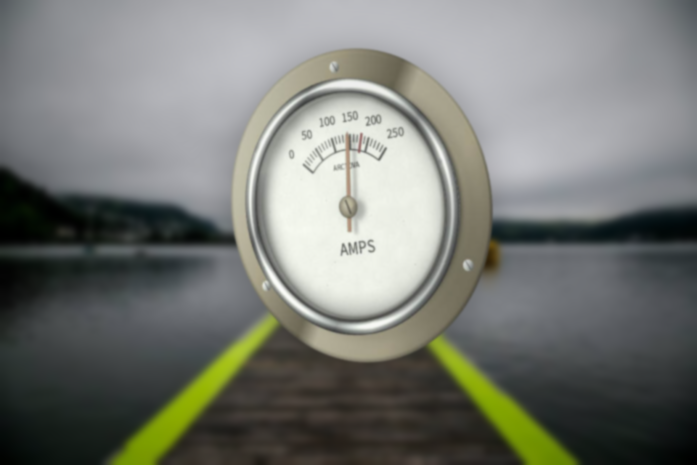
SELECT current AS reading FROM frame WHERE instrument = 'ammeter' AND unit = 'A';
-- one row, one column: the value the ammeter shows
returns 150 A
